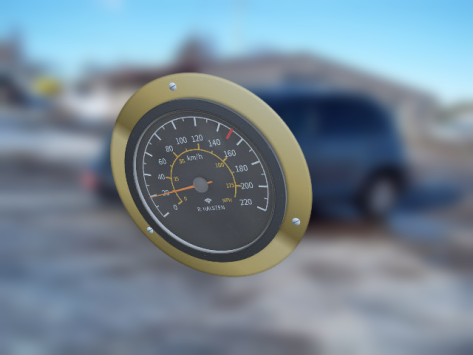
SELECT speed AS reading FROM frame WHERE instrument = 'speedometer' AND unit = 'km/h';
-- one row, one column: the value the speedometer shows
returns 20 km/h
